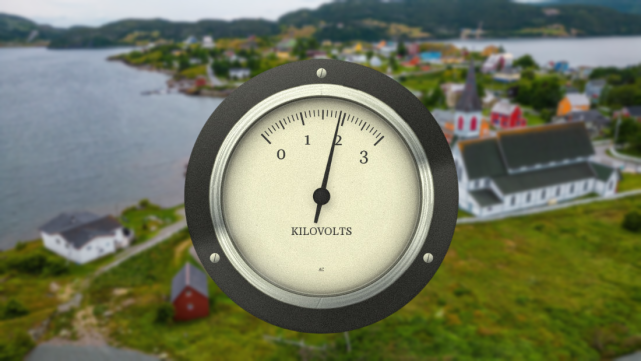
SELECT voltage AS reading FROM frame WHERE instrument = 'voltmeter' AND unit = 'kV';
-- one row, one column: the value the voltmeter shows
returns 1.9 kV
